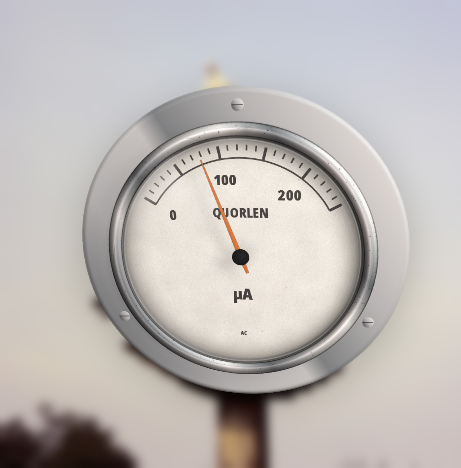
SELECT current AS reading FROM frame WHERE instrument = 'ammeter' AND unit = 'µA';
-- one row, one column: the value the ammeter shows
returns 80 µA
